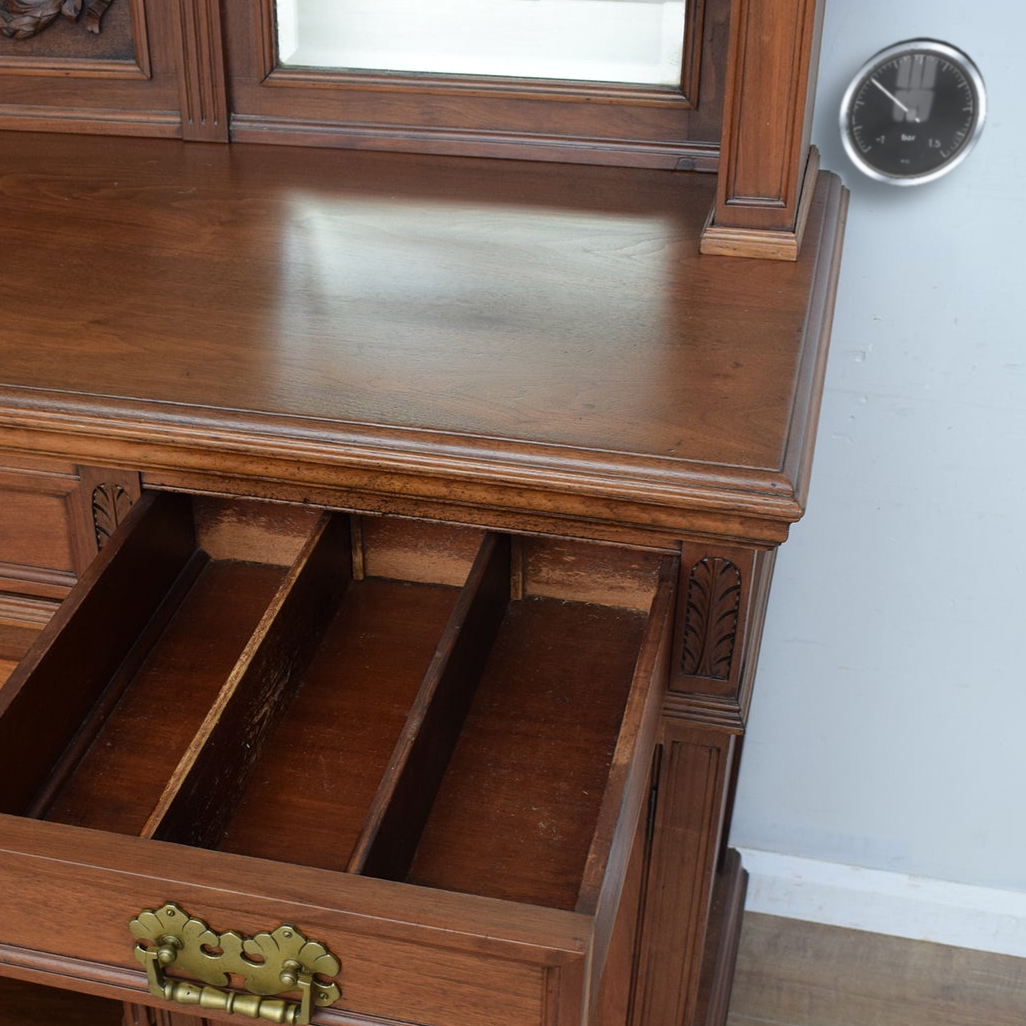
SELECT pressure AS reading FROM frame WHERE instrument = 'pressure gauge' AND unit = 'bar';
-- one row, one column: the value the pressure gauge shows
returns -0.25 bar
